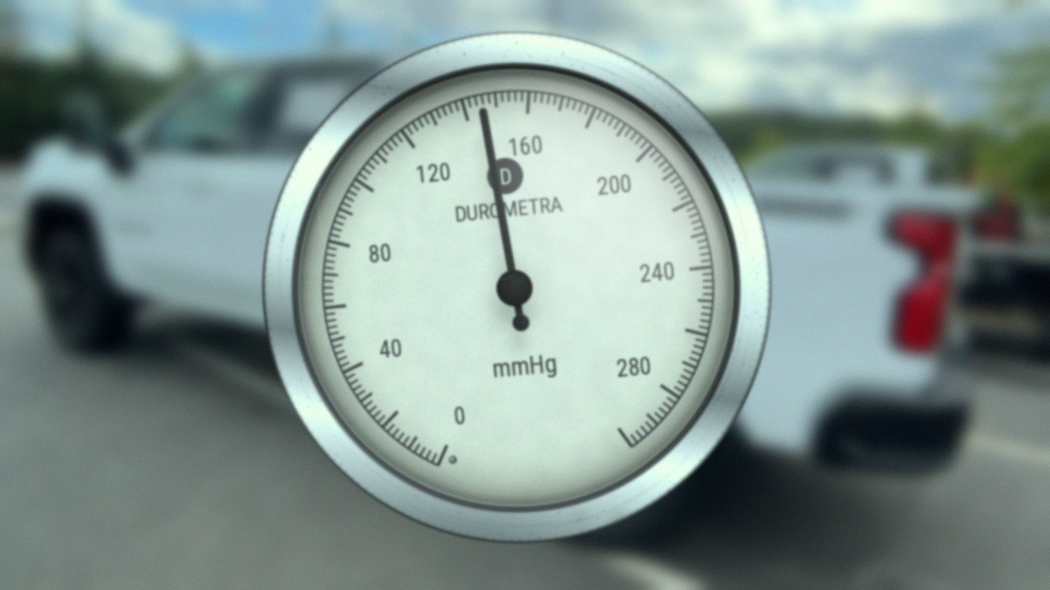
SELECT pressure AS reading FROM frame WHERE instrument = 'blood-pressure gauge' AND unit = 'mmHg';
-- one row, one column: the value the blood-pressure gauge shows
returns 146 mmHg
